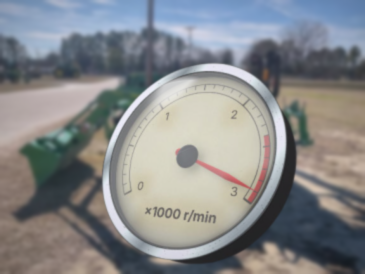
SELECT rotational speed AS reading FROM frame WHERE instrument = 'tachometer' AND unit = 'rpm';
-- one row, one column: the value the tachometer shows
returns 2900 rpm
